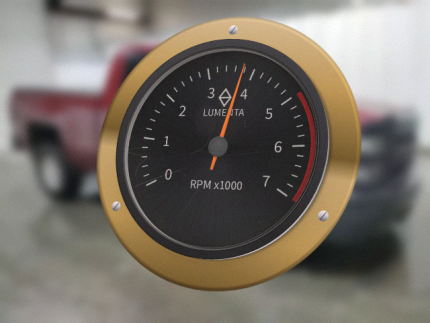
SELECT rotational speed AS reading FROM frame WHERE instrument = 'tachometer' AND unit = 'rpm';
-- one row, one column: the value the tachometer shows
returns 3800 rpm
